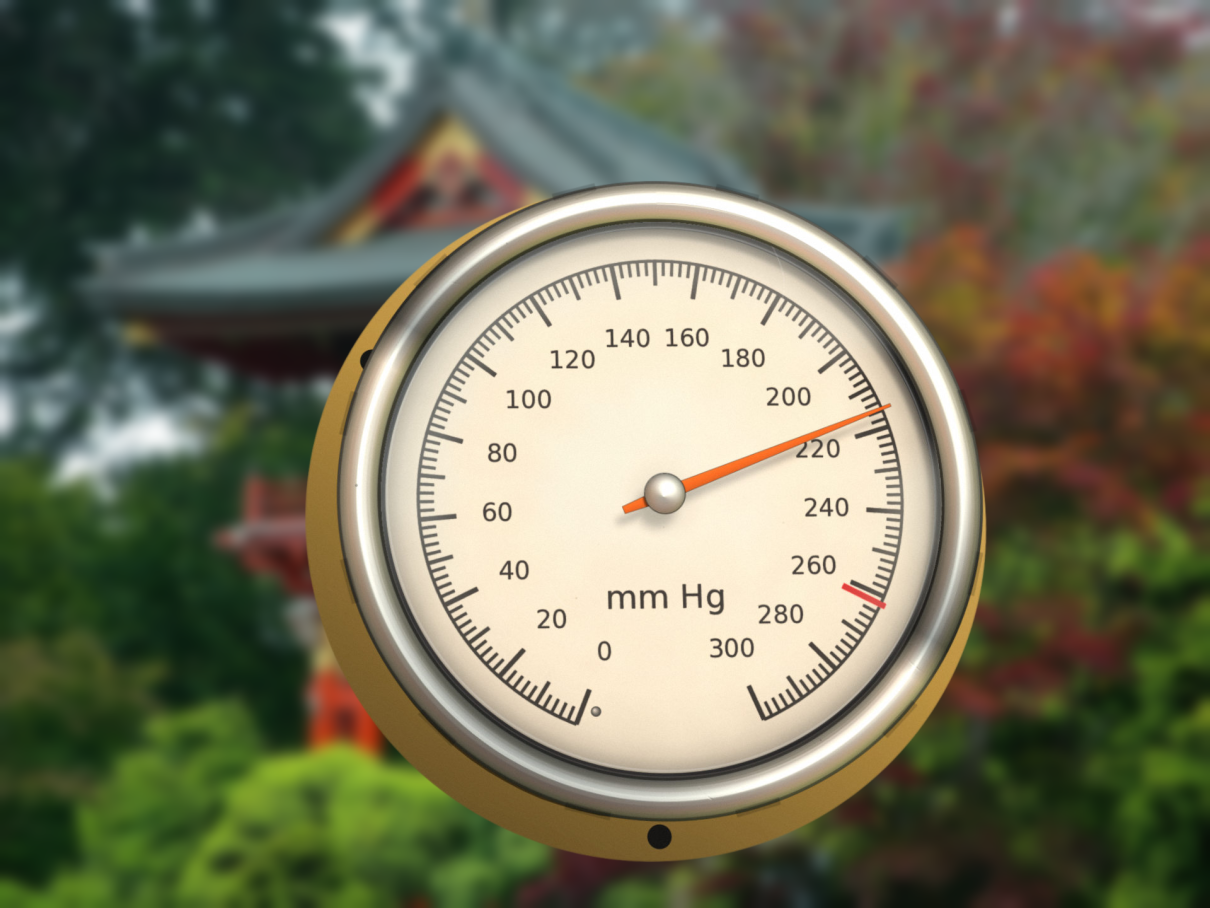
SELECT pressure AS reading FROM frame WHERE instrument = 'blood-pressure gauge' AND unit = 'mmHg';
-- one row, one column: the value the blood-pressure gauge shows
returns 216 mmHg
